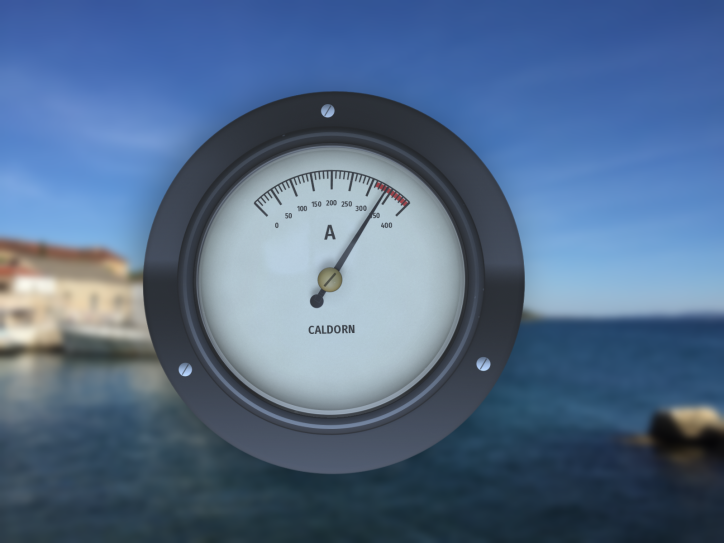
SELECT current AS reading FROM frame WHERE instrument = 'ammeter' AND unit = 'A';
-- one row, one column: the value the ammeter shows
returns 340 A
